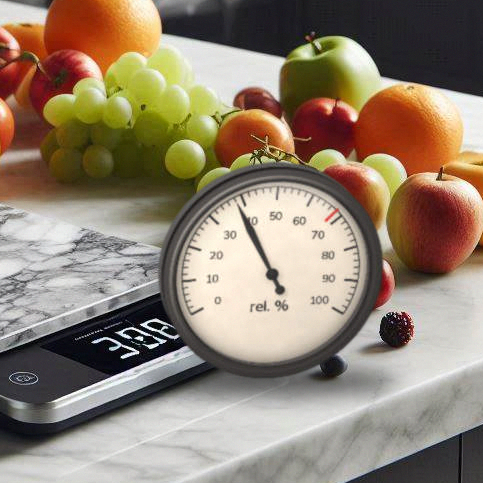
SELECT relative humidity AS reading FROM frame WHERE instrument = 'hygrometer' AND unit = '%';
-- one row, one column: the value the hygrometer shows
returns 38 %
